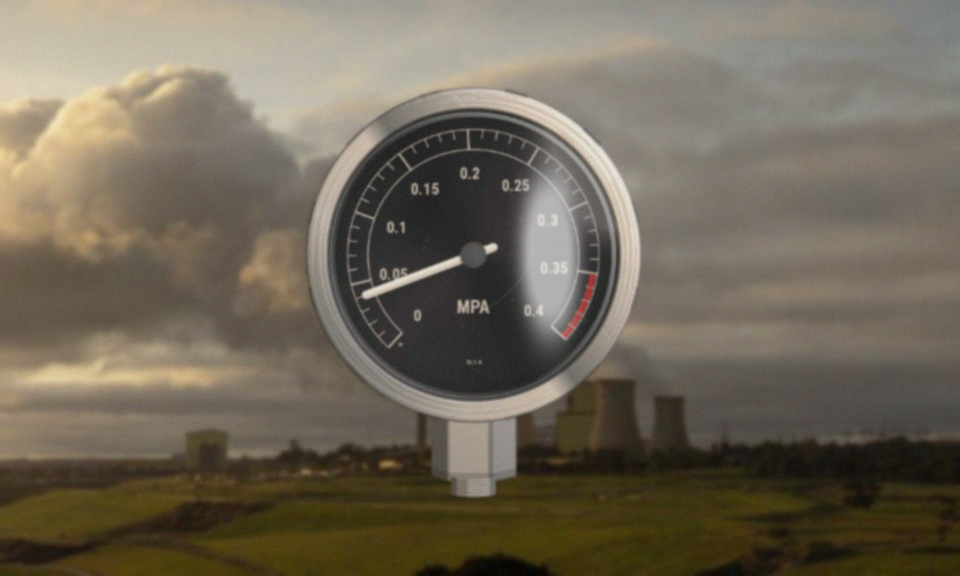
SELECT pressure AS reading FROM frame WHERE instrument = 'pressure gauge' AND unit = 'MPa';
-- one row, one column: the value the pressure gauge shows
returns 0.04 MPa
